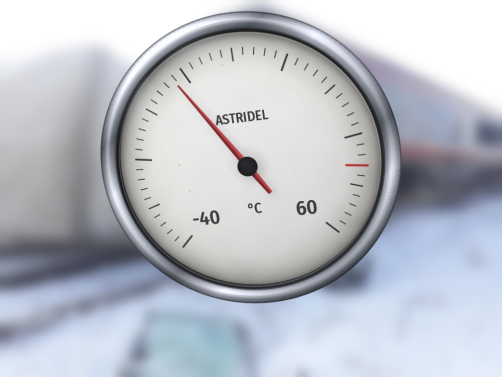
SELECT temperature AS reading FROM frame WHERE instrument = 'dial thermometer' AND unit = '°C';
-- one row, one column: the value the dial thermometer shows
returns -2 °C
